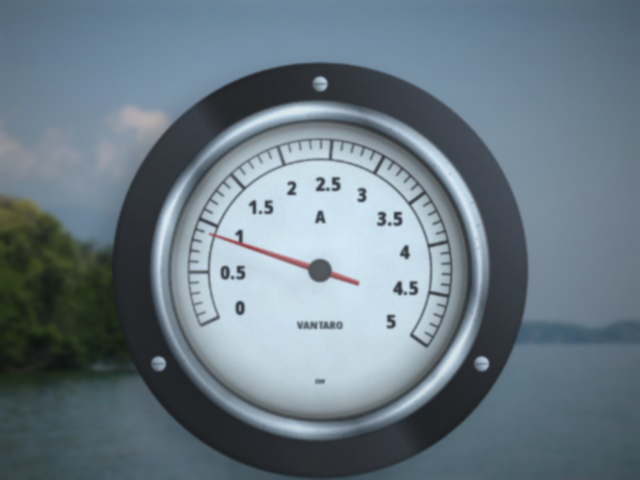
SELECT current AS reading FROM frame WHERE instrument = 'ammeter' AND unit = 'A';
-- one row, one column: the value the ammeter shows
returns 0.9 A
